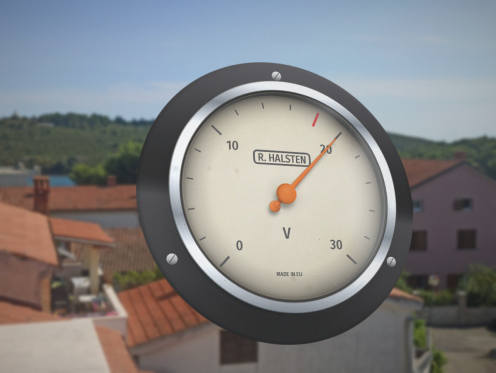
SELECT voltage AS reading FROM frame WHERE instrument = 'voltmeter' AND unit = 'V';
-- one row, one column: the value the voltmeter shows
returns 20 V
